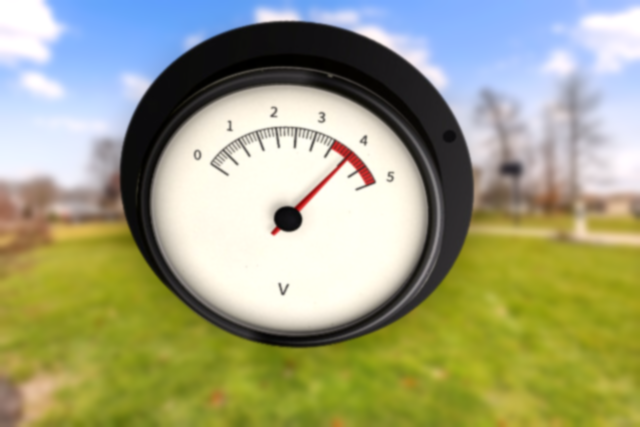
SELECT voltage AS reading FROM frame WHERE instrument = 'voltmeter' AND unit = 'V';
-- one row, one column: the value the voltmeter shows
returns 4 V
